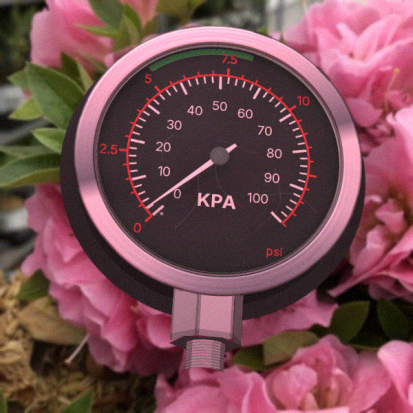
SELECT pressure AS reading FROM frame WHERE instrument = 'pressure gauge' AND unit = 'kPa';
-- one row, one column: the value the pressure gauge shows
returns 2 kPa
